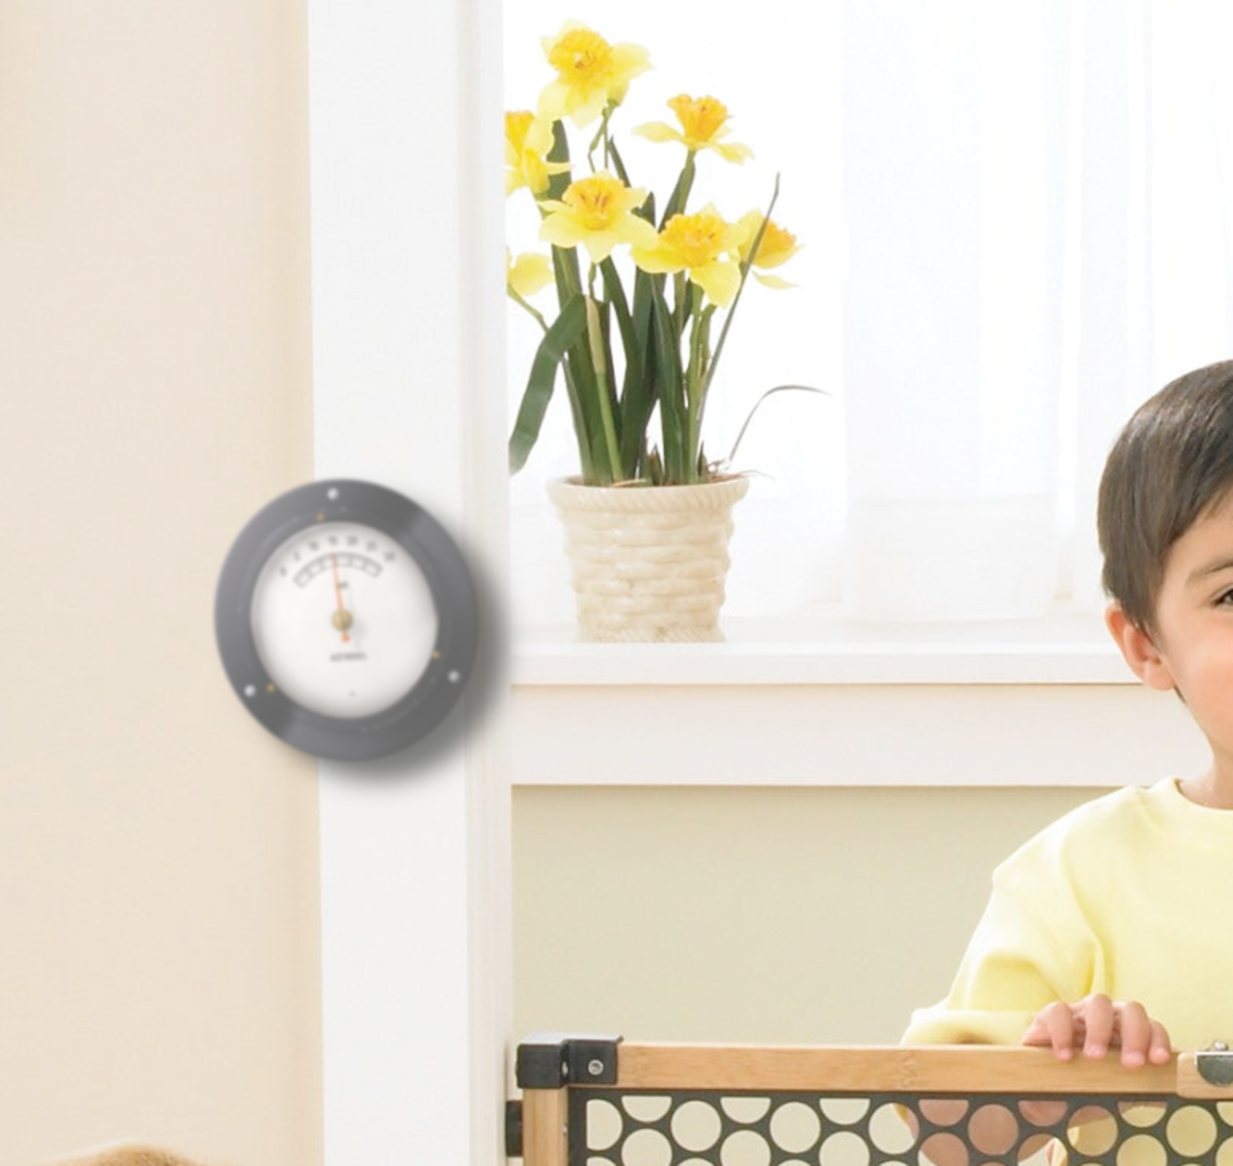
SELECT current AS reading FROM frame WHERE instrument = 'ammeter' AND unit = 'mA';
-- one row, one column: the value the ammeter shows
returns 15 mA
